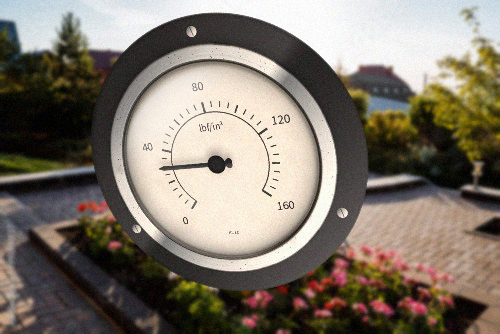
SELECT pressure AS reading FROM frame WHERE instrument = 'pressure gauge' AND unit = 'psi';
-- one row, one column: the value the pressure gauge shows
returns 30 psi
